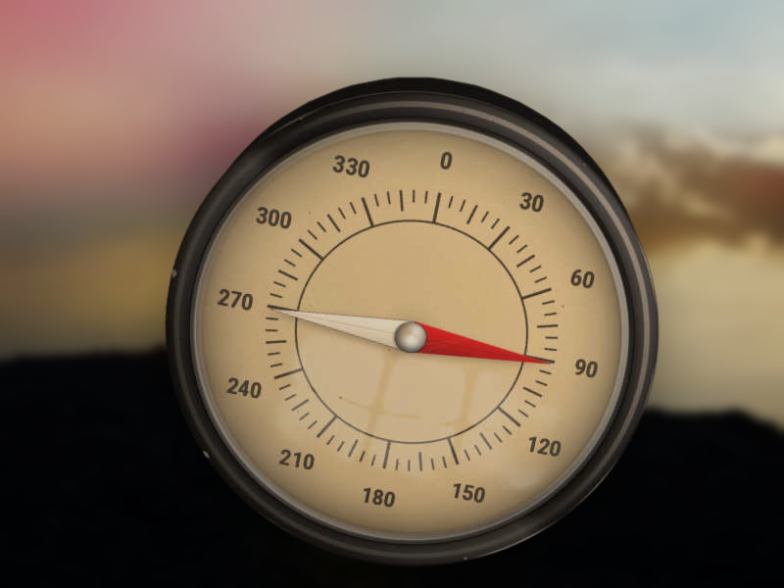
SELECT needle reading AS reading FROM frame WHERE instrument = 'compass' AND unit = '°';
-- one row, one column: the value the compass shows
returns 90 °
